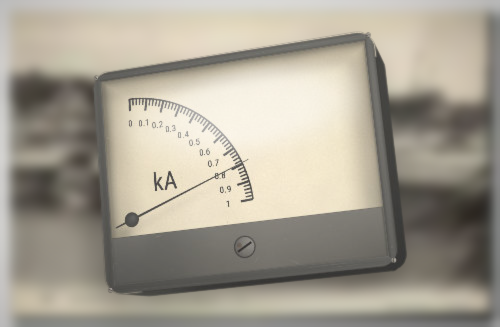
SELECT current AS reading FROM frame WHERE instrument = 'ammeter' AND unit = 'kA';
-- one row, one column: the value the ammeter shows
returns 0.8 kA
